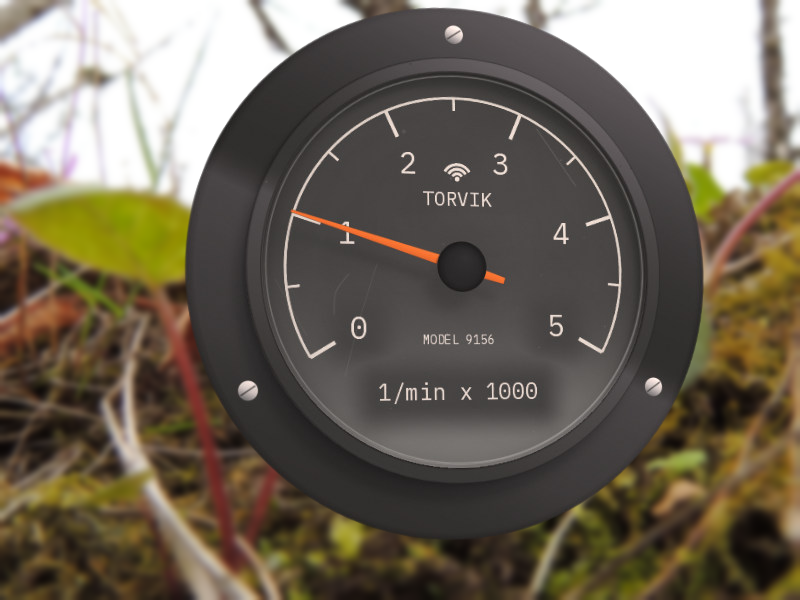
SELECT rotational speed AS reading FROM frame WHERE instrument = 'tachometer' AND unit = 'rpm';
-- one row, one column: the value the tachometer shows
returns 1000 rpm
